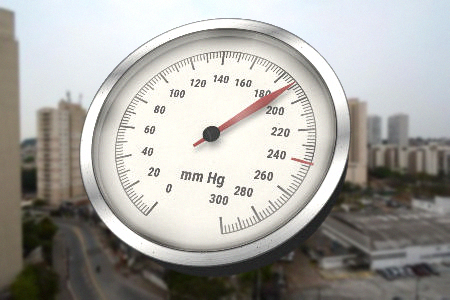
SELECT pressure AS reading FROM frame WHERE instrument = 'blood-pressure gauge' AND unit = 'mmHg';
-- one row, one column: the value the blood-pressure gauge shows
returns 190 mmHg
